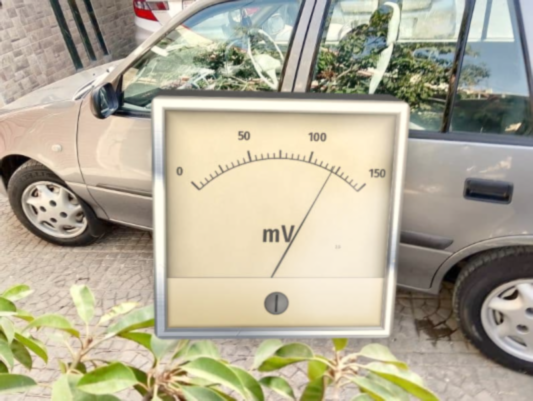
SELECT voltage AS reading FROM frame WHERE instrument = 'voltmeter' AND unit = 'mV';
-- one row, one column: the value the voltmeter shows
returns 120 mV
